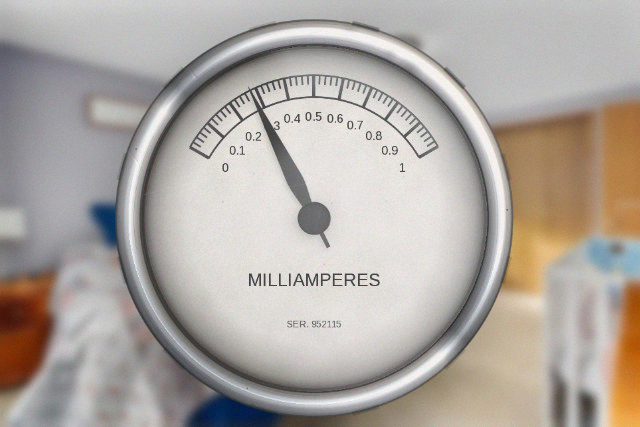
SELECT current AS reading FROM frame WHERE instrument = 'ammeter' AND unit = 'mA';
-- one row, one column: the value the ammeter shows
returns 0.28 mA
